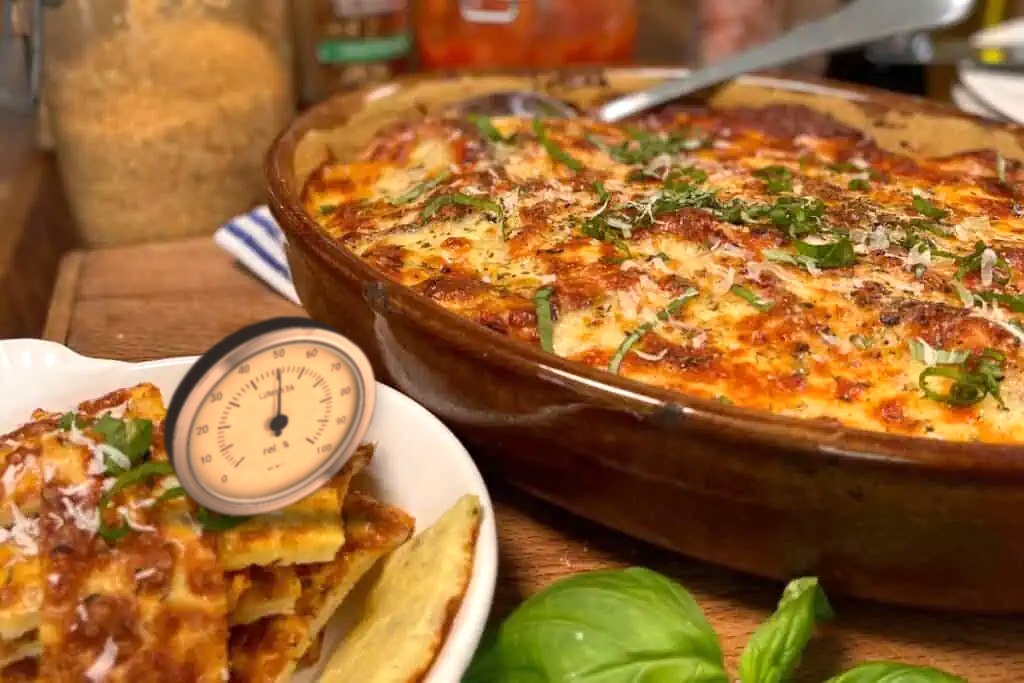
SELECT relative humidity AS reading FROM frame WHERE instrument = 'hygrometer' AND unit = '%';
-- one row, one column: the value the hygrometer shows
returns 50 %
